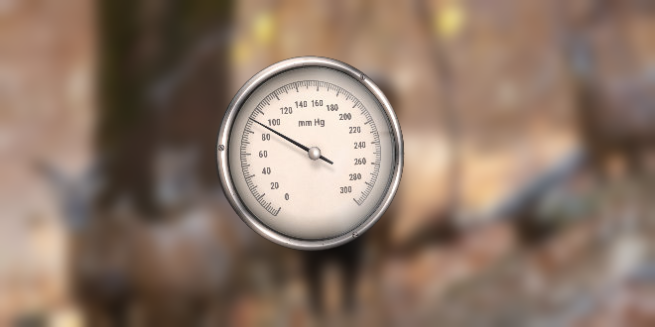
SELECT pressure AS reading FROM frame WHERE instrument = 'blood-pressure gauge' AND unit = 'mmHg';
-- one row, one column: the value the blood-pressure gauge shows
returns 90 mmHg
